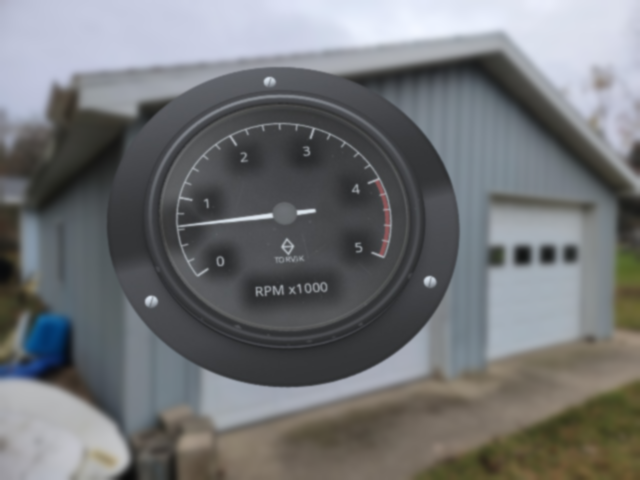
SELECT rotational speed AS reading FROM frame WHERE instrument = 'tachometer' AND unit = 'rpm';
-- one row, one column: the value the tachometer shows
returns 600 rpm
